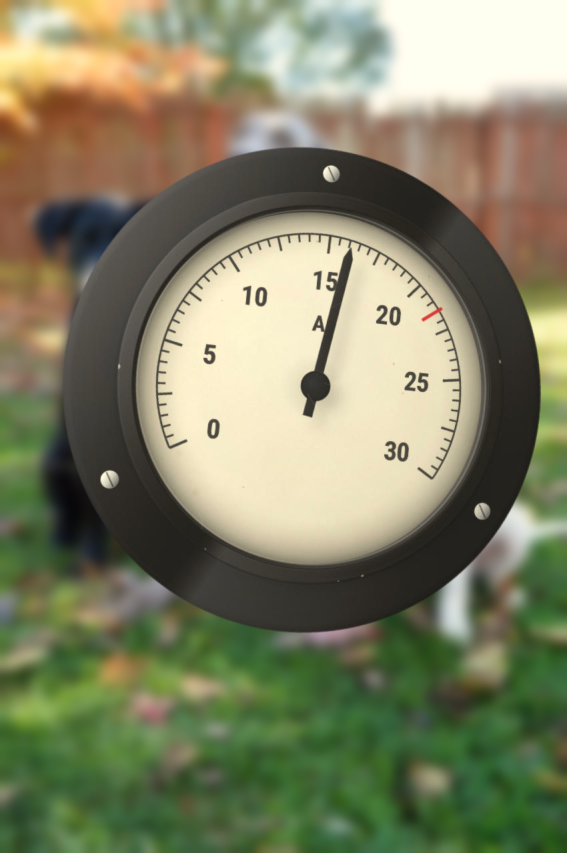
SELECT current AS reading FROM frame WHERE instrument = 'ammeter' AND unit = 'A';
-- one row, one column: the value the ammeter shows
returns 16 A
